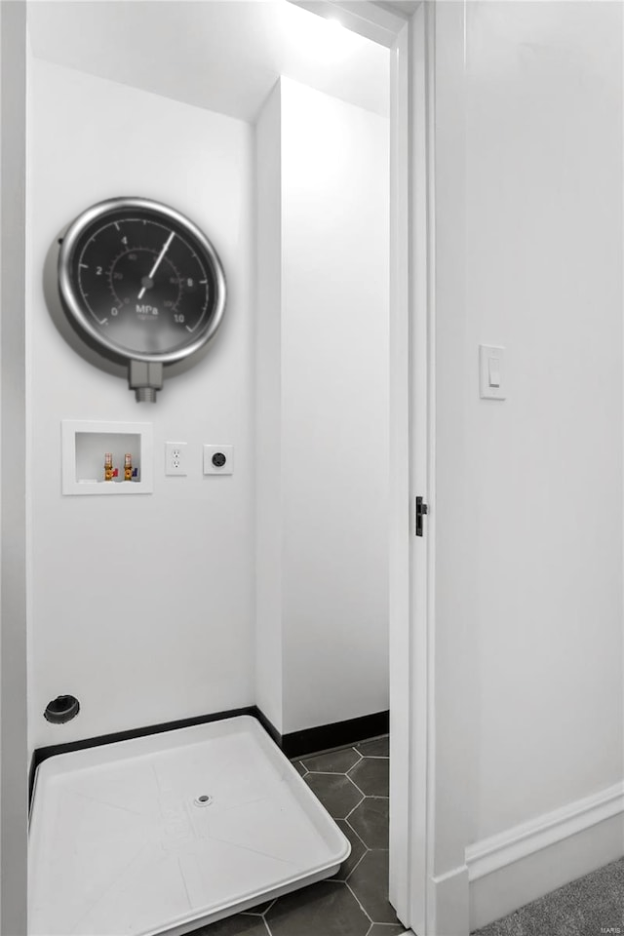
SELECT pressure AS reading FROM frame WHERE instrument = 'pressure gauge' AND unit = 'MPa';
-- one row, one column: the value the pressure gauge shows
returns 6 MPa
